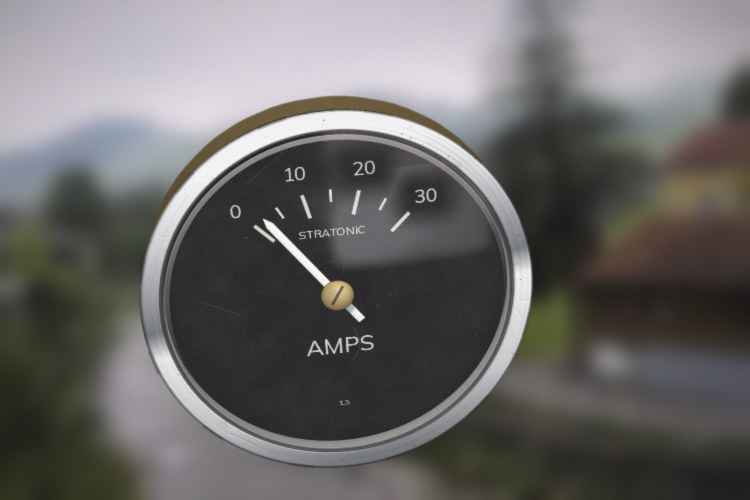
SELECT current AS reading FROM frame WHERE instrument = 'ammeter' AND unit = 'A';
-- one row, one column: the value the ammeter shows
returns 2.5 A
